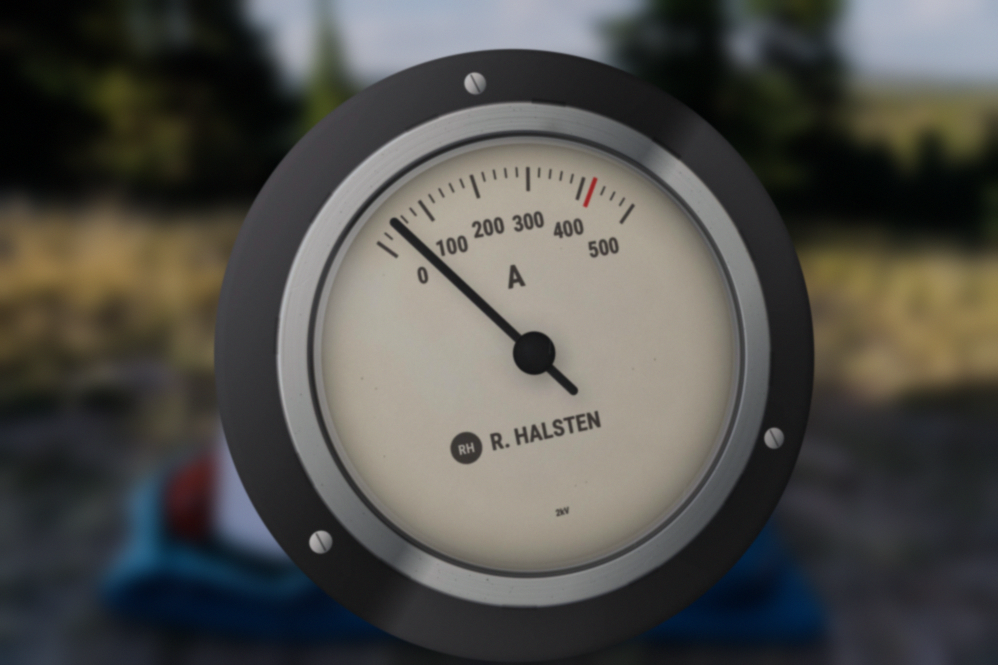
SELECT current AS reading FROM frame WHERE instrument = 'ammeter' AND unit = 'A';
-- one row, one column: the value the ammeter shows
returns 40 A
